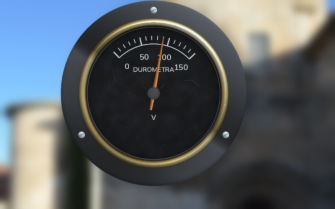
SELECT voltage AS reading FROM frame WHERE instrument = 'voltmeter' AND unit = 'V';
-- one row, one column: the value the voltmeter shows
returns 90 V
